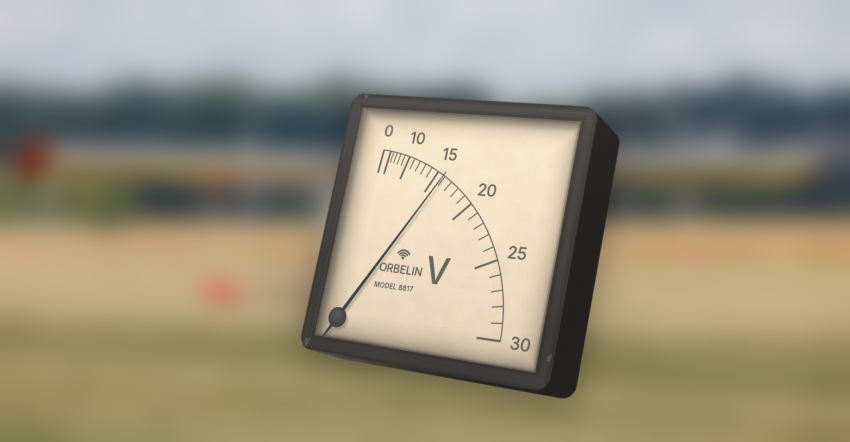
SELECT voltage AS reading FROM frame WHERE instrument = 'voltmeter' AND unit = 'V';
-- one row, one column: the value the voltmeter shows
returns 16 V
